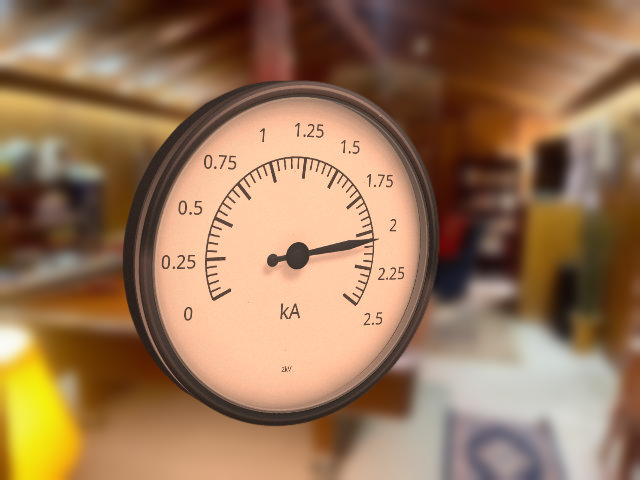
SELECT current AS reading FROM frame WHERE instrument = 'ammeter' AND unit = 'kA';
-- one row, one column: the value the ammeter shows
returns 2.05 kA
